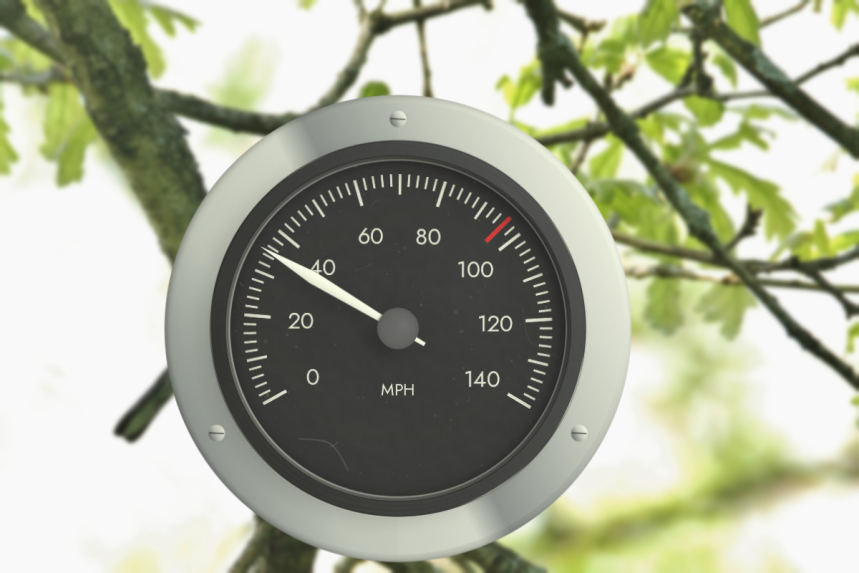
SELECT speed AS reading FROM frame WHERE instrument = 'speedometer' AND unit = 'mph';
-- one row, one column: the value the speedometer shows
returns 35 mph
